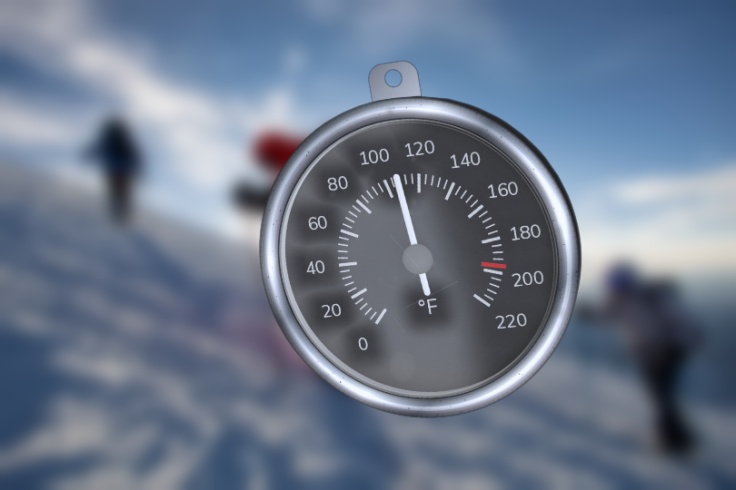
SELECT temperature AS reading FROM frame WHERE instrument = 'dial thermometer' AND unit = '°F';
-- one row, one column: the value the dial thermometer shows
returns 108 °F
